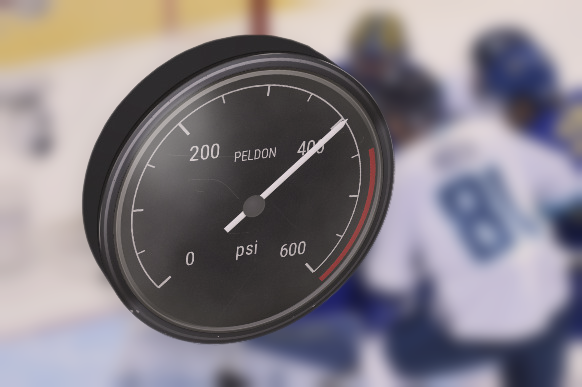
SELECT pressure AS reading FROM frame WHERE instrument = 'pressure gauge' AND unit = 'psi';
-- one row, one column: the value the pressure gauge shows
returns 400 psi
